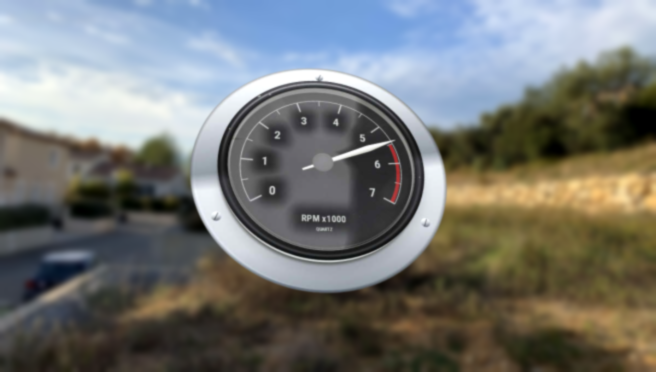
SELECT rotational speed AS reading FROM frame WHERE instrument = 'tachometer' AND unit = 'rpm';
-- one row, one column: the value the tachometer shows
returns 5500 rpm
